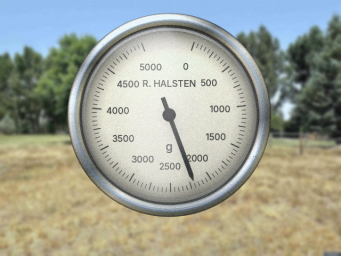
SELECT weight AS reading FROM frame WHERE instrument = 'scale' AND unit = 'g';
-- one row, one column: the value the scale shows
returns 2200 g
